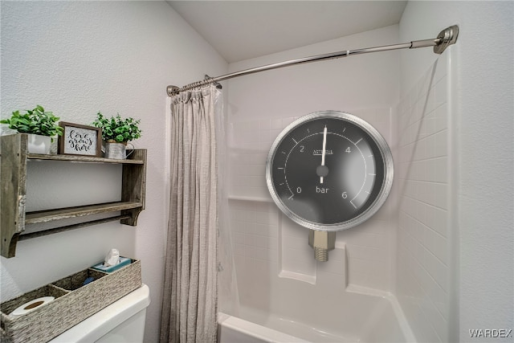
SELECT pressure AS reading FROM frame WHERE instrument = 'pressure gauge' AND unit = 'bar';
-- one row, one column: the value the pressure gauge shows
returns 3 bar
